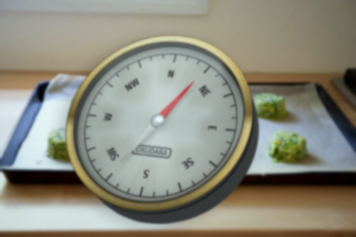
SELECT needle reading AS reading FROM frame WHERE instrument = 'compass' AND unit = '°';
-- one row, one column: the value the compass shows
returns 30 °
